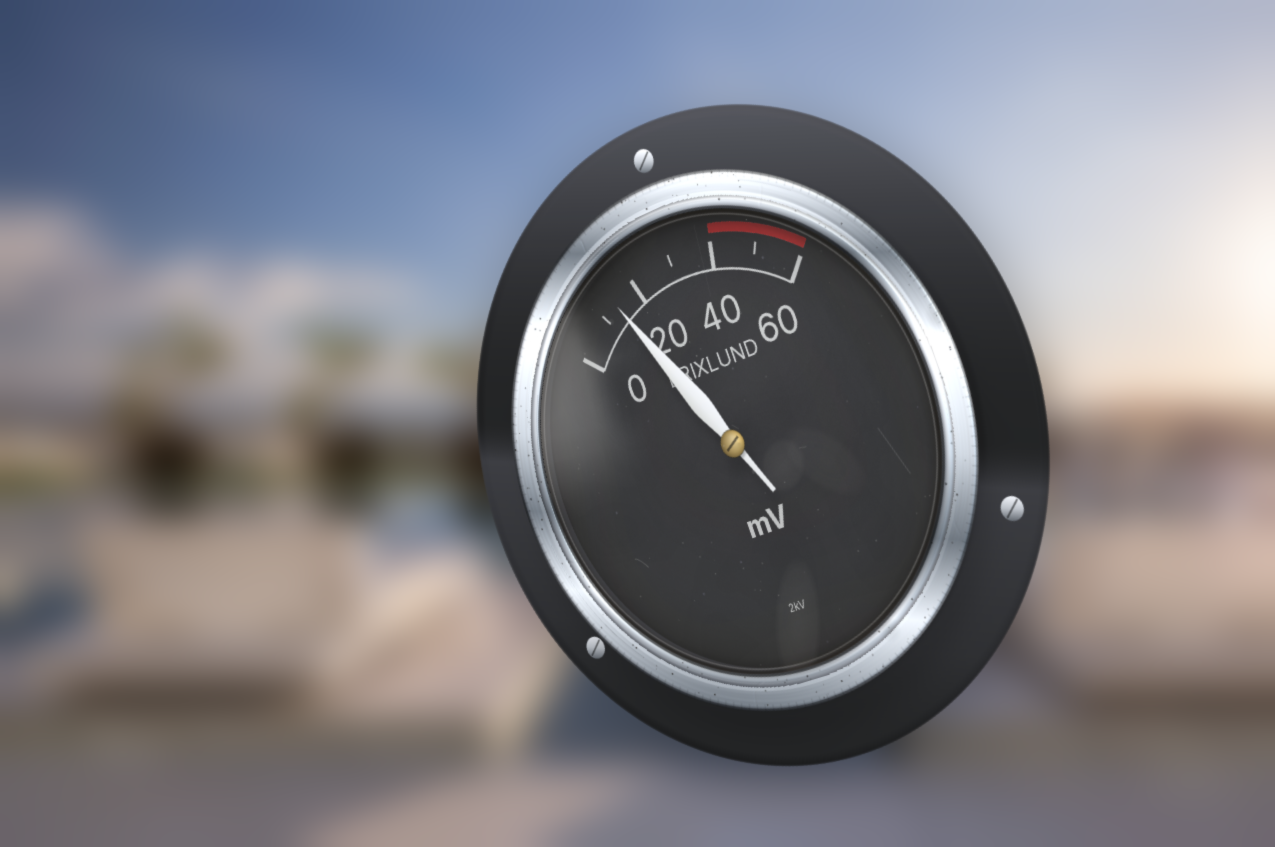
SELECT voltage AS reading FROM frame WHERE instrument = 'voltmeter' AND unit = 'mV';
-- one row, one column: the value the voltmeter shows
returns 15 mV
